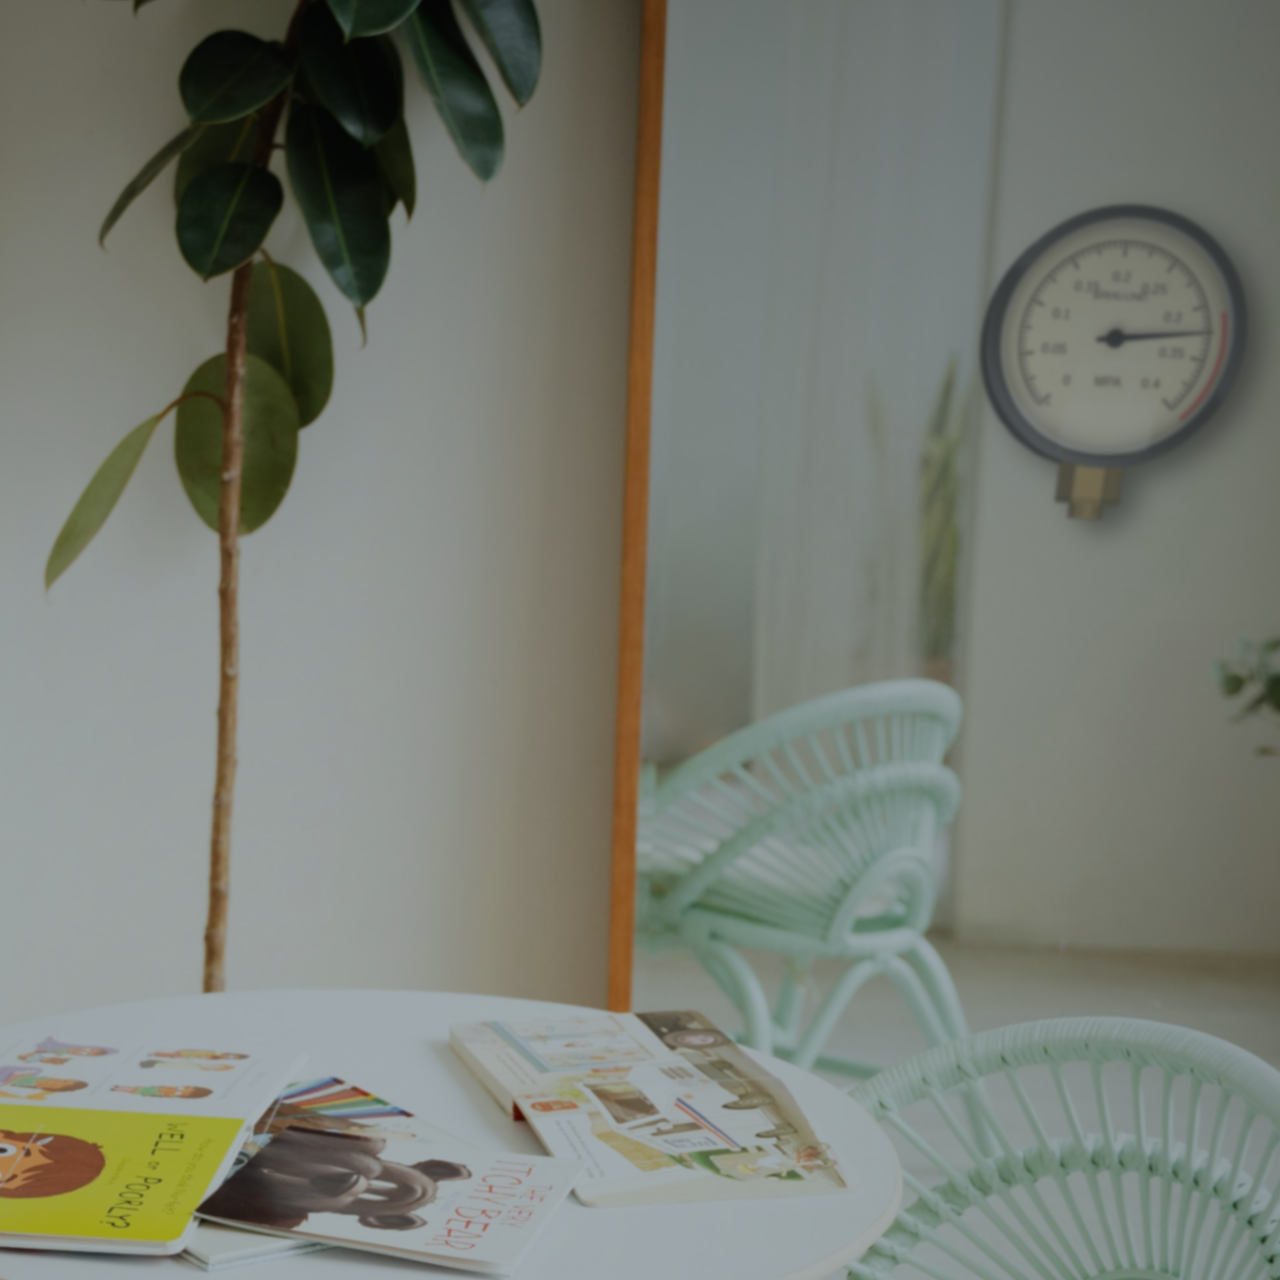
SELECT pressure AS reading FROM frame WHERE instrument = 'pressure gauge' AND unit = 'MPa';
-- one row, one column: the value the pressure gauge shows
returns 0.325 MPa
